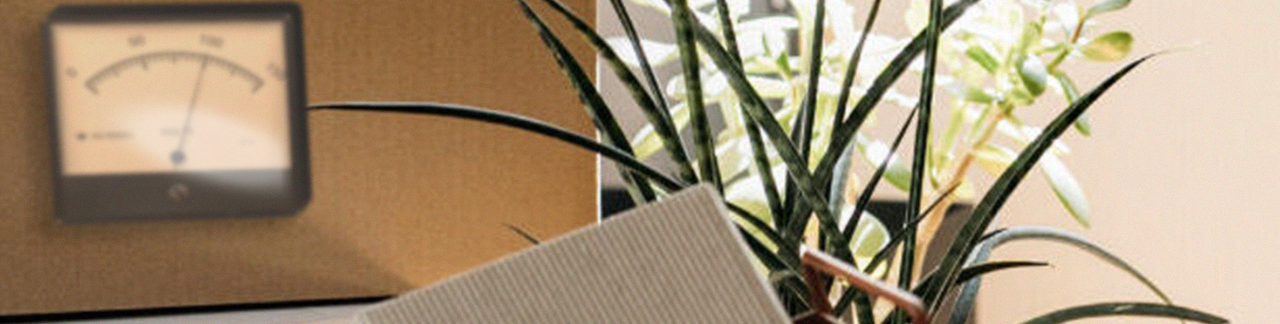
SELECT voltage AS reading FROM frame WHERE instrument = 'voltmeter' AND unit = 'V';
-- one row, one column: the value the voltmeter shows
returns 100 V
